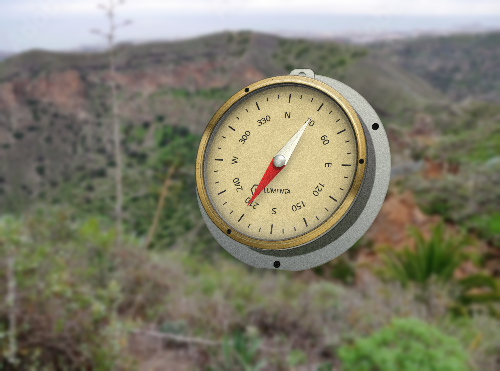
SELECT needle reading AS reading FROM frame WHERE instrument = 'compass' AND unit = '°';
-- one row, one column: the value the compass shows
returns 210 °
